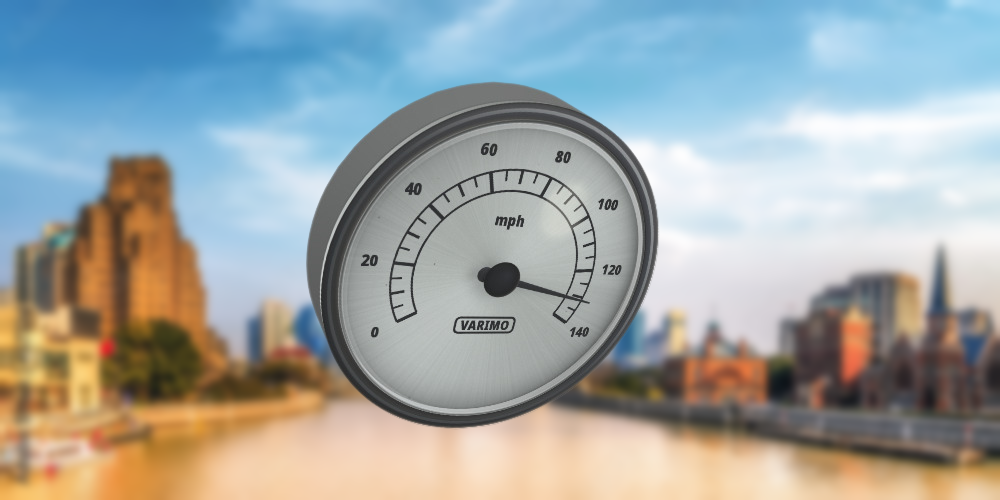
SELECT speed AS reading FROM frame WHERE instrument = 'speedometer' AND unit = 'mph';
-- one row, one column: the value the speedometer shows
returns 130 mph
